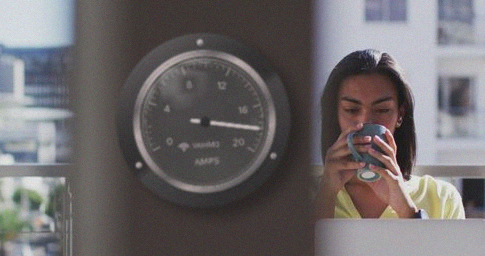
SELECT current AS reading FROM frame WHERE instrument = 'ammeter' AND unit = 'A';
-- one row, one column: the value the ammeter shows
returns 18 A
